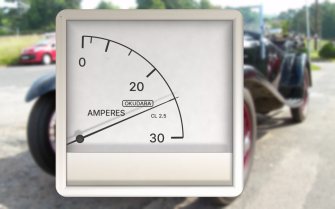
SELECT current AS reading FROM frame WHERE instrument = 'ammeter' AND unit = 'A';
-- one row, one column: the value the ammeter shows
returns 25 A
